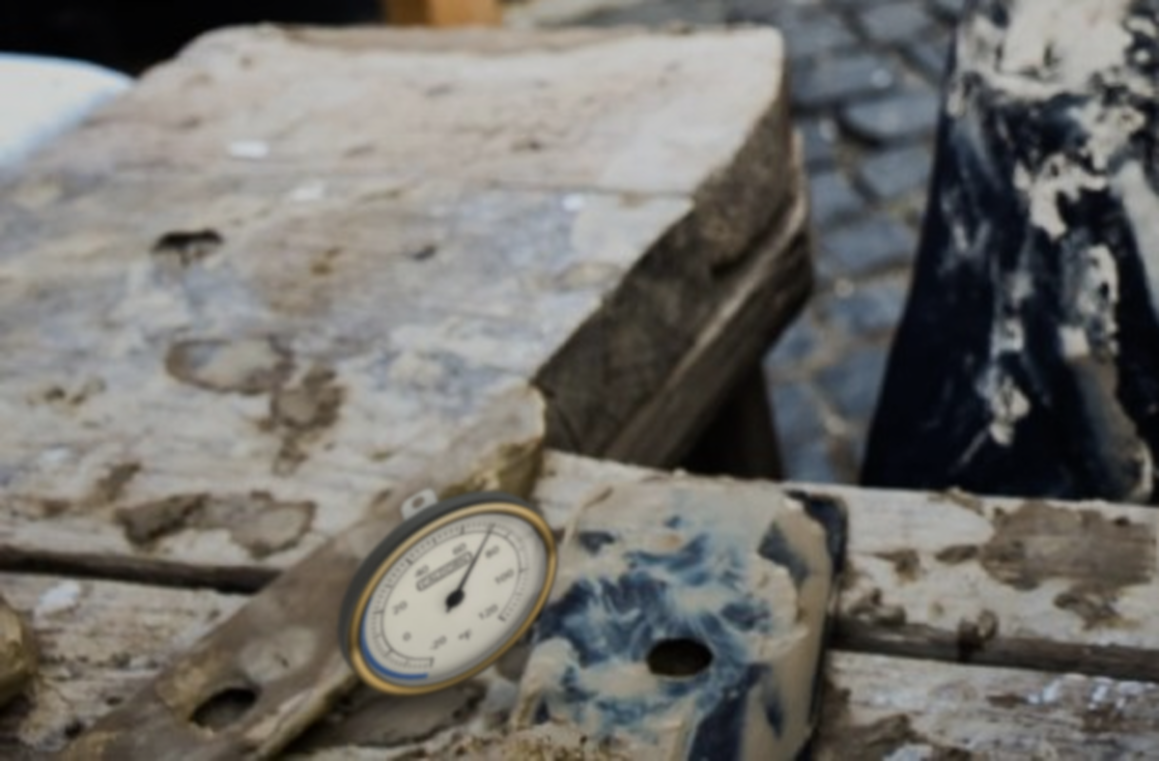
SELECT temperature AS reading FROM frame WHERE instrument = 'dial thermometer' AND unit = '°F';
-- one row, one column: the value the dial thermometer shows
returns 70 °F
